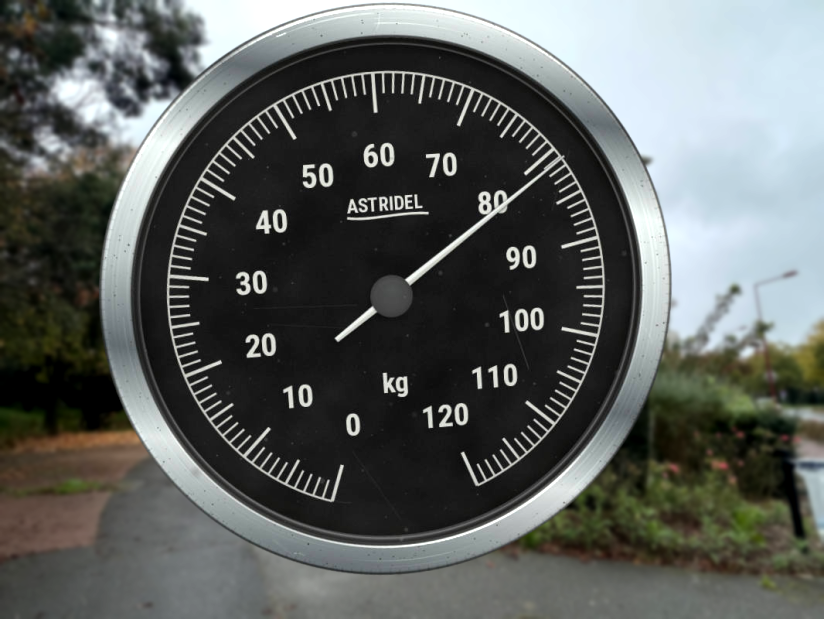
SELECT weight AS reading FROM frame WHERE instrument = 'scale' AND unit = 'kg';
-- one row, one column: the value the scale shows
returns 81 kg
